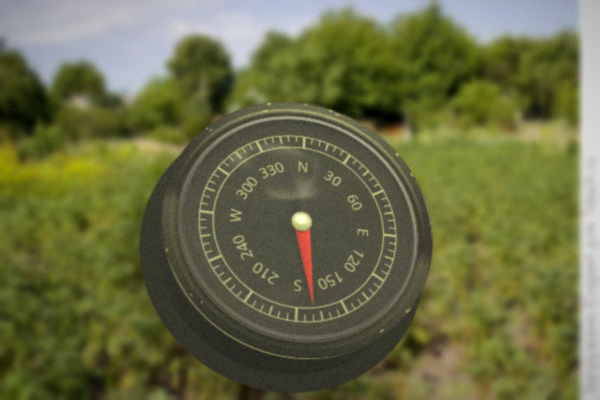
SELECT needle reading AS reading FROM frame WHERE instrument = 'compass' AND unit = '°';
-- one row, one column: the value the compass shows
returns 170 °
